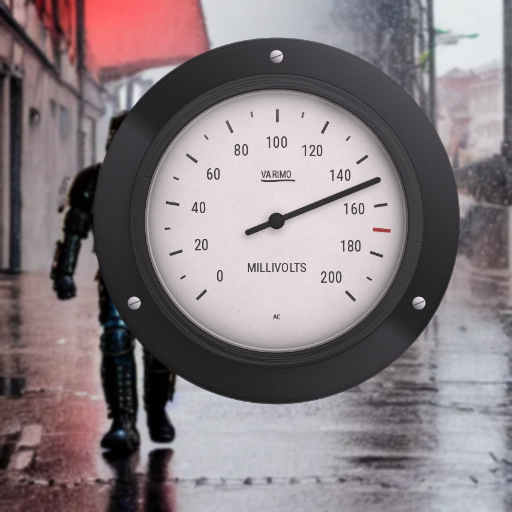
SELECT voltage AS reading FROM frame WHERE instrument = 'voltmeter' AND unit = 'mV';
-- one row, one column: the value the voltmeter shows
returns 150 mV
